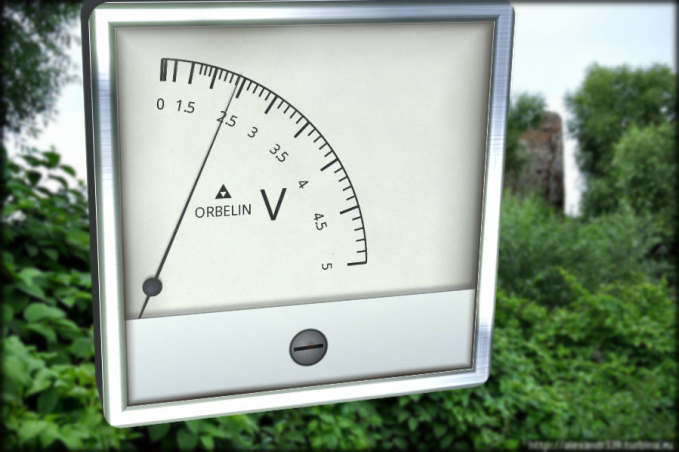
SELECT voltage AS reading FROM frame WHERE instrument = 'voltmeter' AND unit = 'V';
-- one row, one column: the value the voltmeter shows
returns 2.4 V
